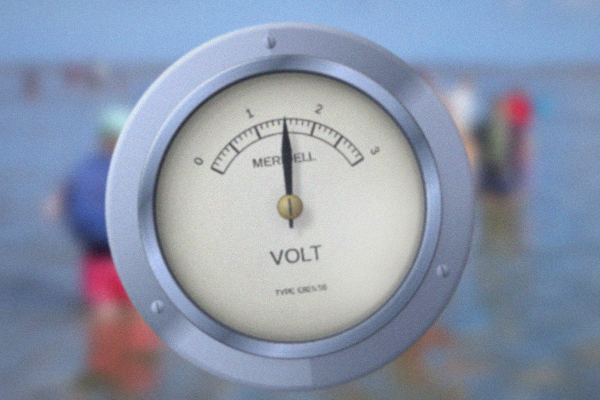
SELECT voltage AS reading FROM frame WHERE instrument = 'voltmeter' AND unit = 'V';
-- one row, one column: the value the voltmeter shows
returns 1.5 V
